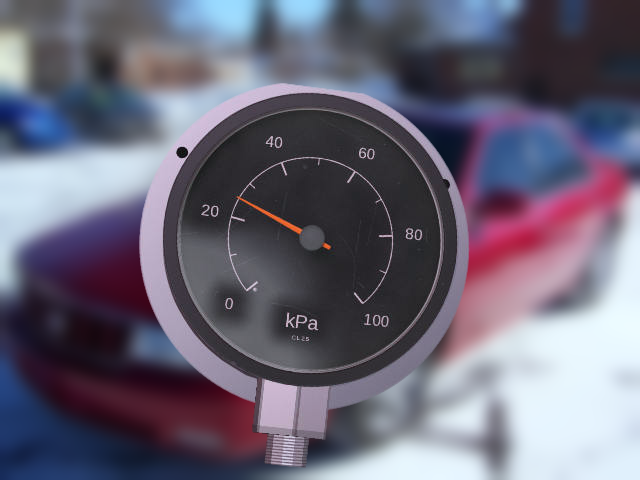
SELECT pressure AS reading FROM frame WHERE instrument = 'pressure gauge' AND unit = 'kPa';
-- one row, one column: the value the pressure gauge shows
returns 25 kPa
